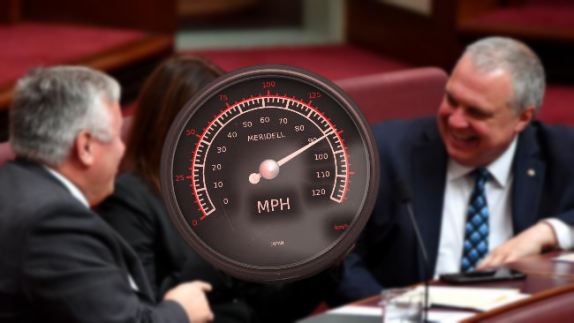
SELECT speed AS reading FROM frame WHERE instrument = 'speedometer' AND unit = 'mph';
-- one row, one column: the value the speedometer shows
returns 92 mph
